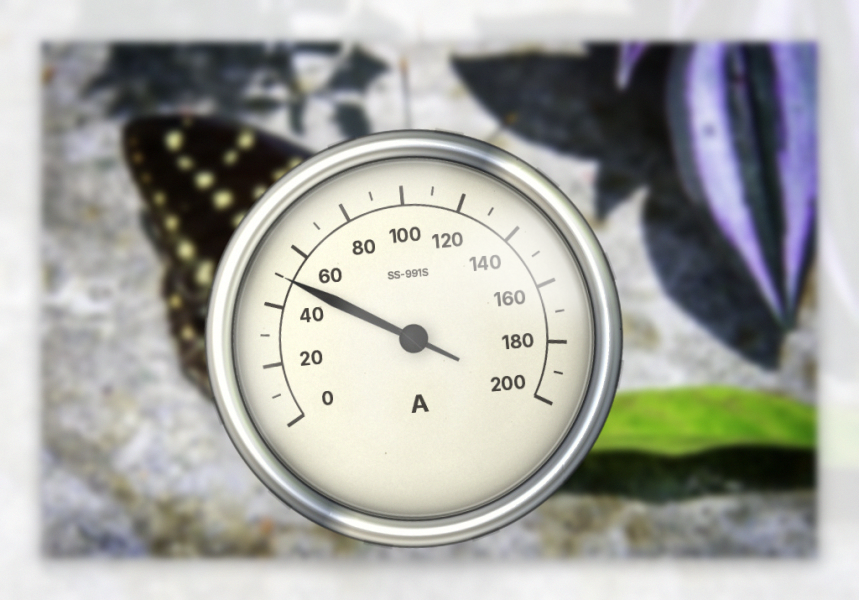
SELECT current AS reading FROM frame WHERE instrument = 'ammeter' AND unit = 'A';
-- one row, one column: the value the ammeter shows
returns 50 A
